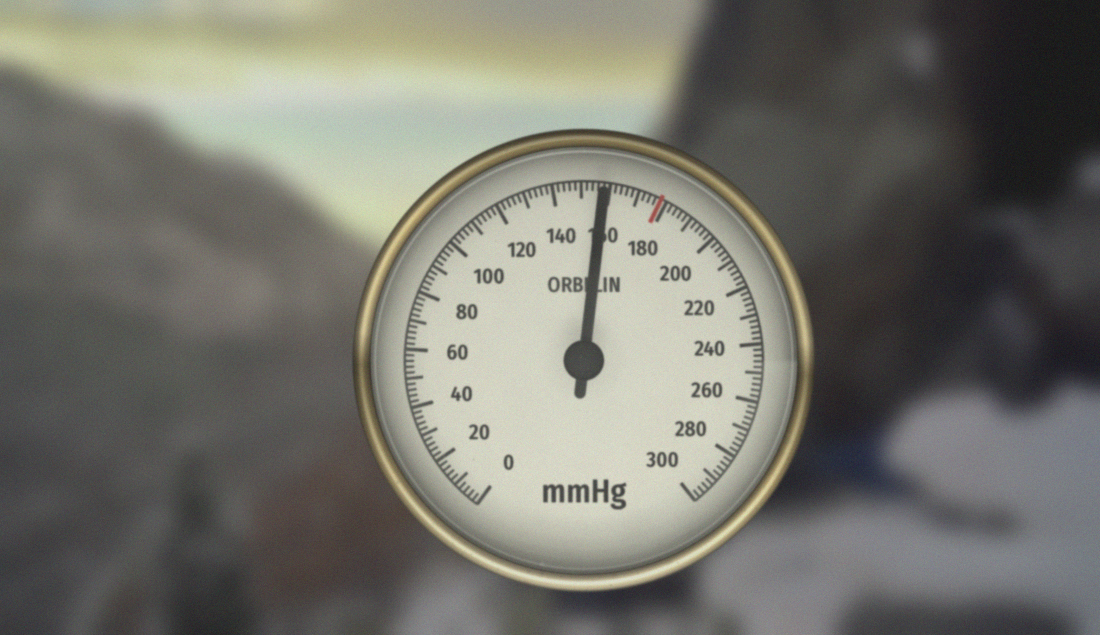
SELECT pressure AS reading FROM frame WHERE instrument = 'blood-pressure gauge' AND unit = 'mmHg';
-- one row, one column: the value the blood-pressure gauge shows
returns 158 mmHg
